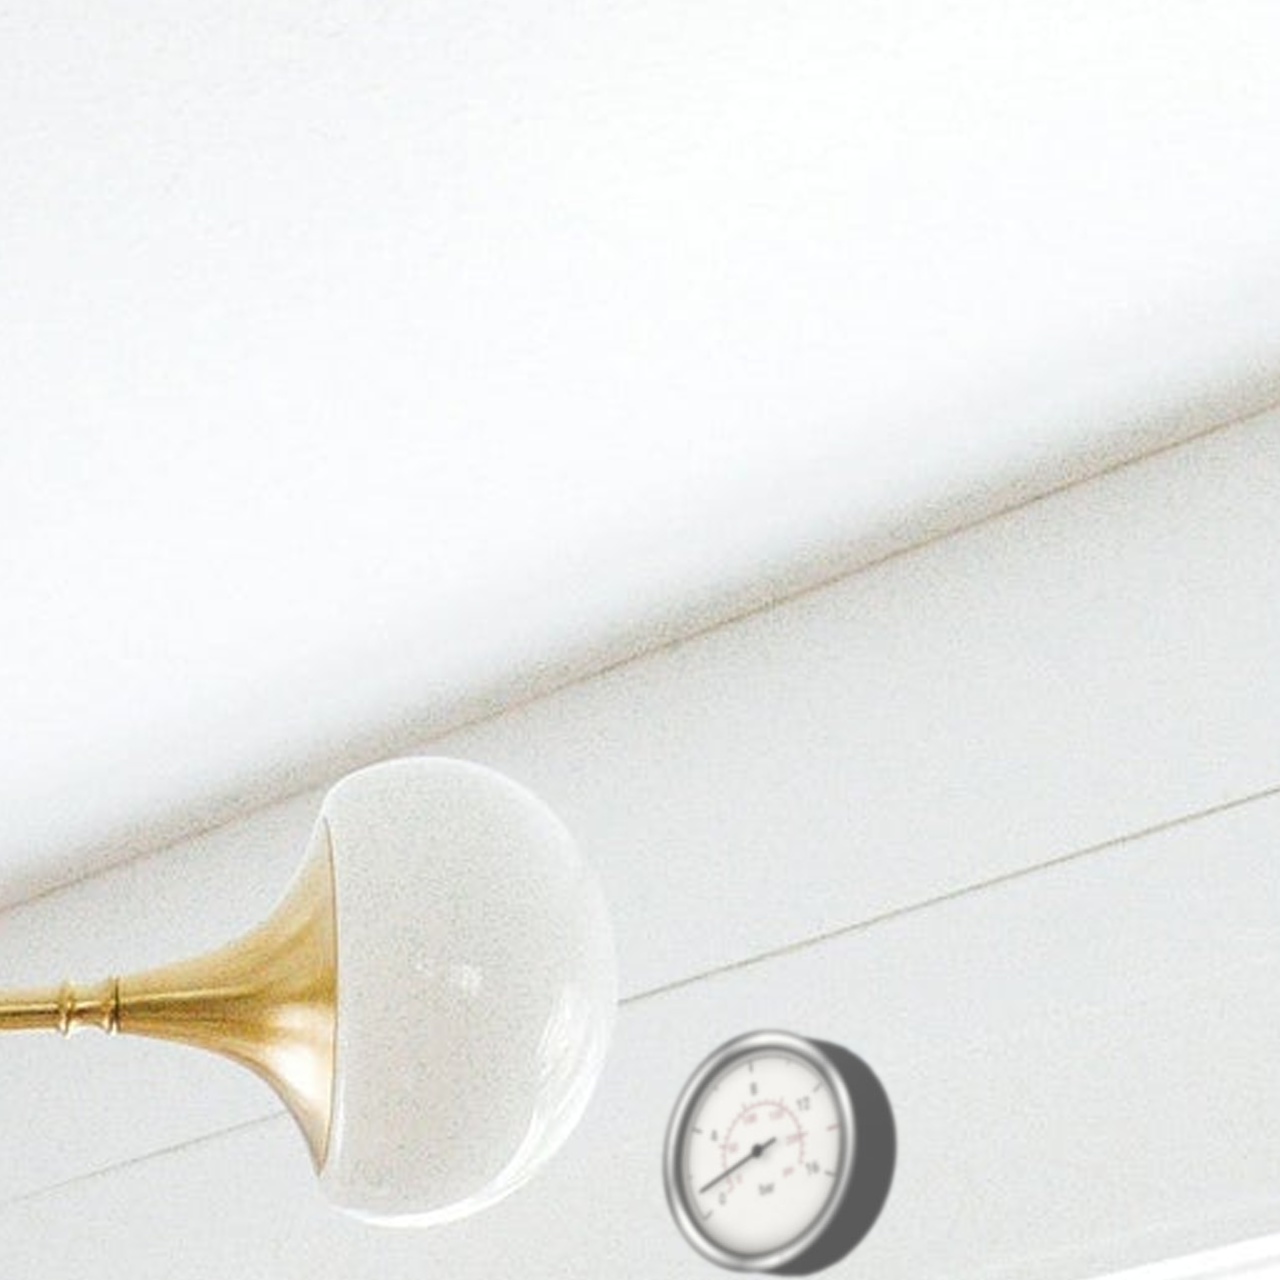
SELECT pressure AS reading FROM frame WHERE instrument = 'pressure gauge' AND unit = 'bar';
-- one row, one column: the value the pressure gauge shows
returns 1 bar
